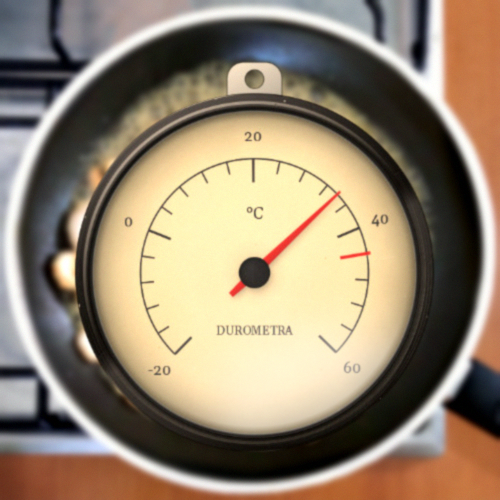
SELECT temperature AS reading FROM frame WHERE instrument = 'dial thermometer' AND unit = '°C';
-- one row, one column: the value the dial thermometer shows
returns 34 °C
